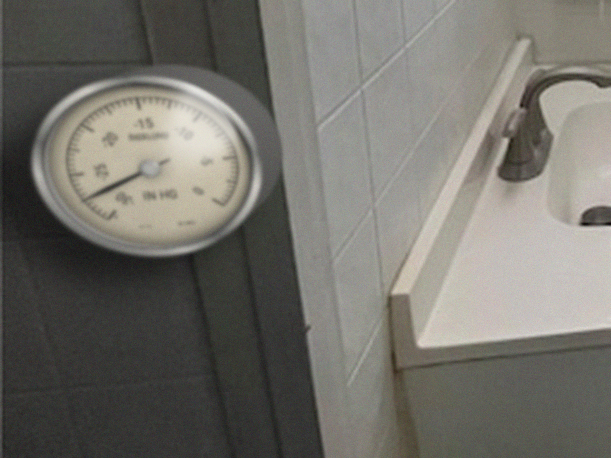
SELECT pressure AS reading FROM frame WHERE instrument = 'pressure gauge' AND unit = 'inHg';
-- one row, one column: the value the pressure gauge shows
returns -27.5 inHg
